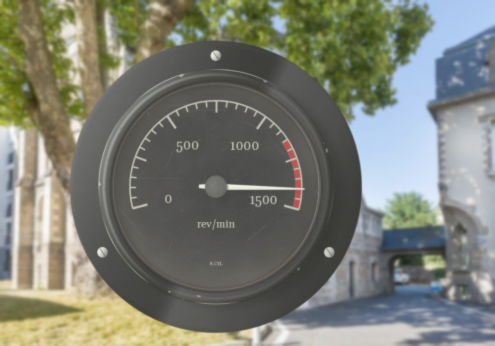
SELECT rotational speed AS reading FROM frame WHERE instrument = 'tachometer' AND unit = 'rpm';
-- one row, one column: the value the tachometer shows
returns 1400 rpm
